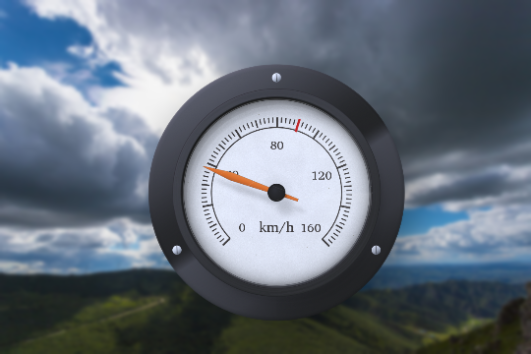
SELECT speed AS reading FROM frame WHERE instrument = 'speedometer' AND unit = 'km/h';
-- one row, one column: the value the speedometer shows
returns 38 km/h
